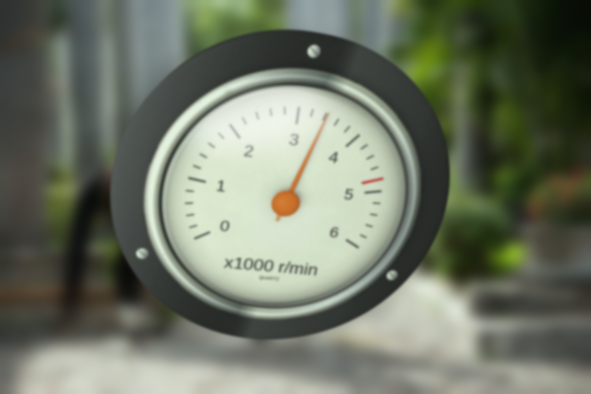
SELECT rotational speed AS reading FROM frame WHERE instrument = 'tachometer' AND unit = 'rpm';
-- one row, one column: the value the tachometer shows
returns 3400 rpm
